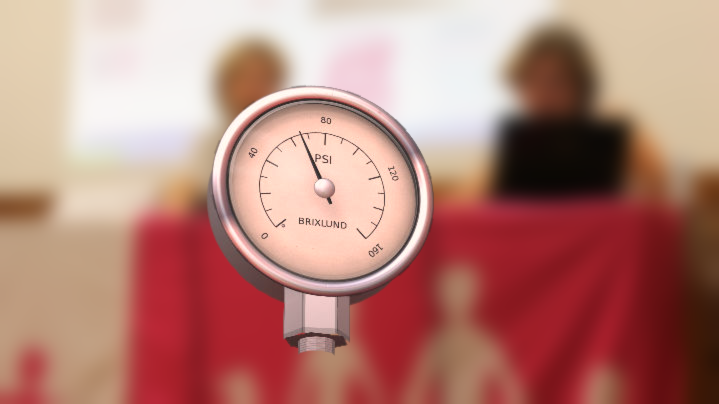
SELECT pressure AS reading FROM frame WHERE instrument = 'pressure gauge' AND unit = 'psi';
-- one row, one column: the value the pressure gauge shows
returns 65 psi
